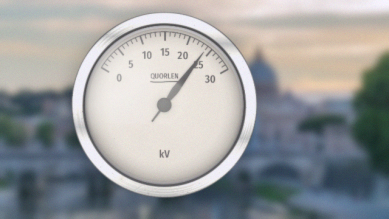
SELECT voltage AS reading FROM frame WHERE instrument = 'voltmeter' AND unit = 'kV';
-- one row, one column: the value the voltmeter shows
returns 24 kV
